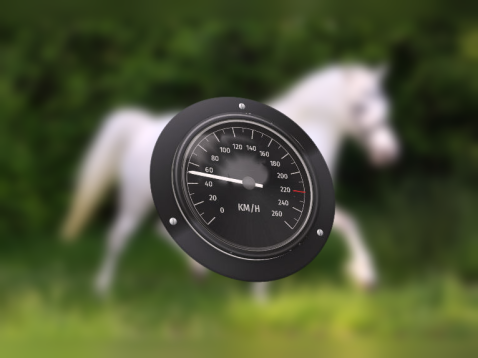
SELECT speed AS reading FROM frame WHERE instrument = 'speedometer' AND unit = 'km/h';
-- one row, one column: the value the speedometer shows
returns 50 km/h
